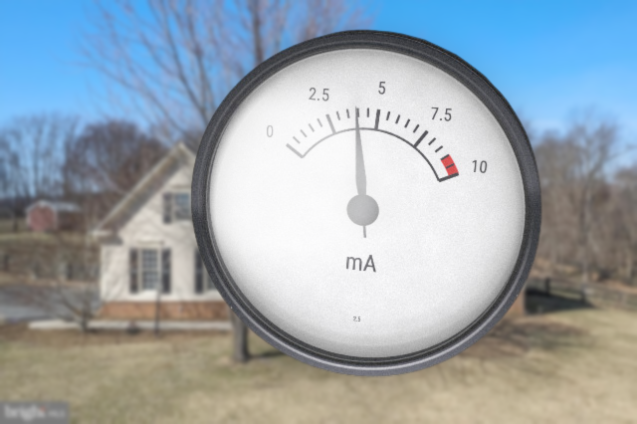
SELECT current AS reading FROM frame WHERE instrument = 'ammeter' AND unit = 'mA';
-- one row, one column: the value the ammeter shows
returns 4 mA
